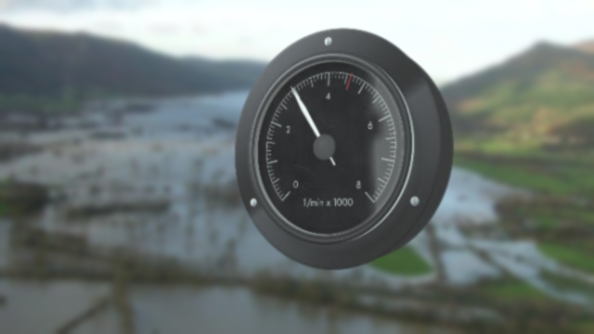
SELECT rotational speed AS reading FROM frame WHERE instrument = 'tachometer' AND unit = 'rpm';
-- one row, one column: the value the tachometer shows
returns 3000 rpm
